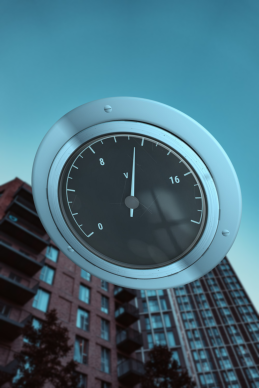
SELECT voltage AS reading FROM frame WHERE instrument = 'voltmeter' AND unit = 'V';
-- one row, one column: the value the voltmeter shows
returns 11.5 V
